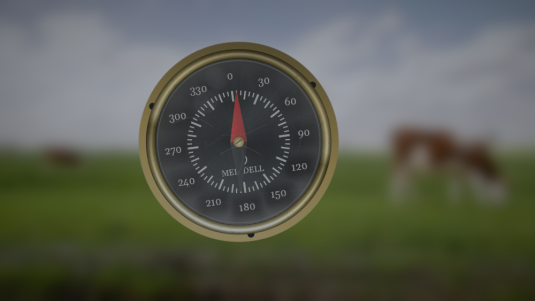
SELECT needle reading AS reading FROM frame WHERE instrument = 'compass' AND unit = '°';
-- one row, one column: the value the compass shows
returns 5 °
